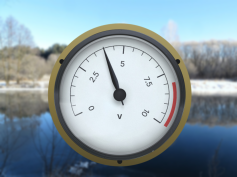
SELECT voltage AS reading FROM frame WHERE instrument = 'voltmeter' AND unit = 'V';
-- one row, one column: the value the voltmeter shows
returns 4 V
